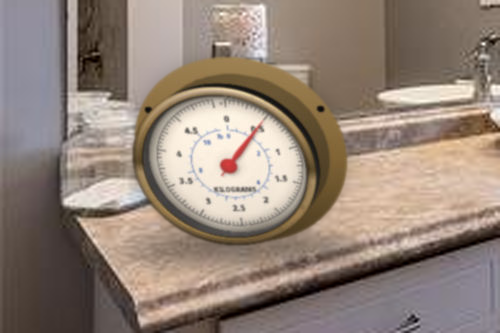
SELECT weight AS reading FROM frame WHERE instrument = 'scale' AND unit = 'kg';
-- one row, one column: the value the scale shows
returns 0.5 kg
